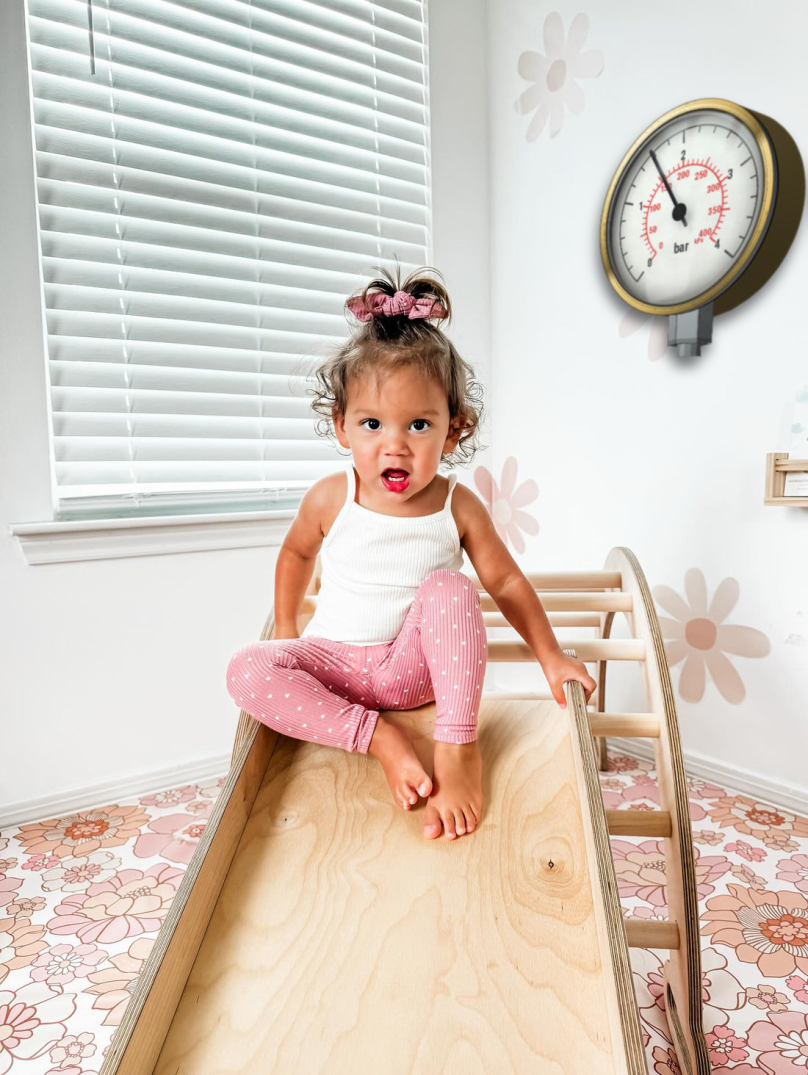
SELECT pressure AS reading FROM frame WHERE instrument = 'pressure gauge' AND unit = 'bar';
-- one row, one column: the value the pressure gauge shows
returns 1.6 bar
